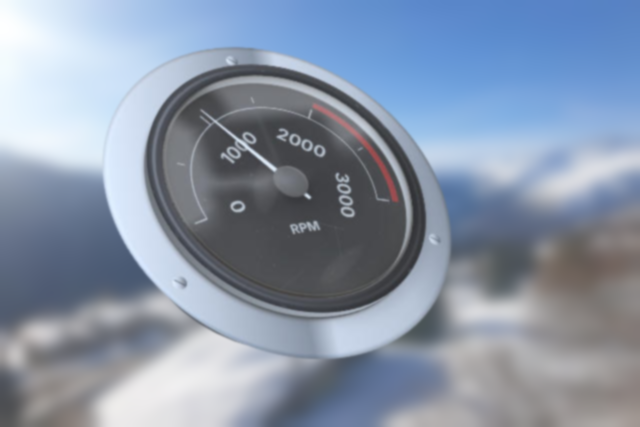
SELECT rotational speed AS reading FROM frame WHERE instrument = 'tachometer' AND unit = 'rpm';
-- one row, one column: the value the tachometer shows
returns 1000 rpm
